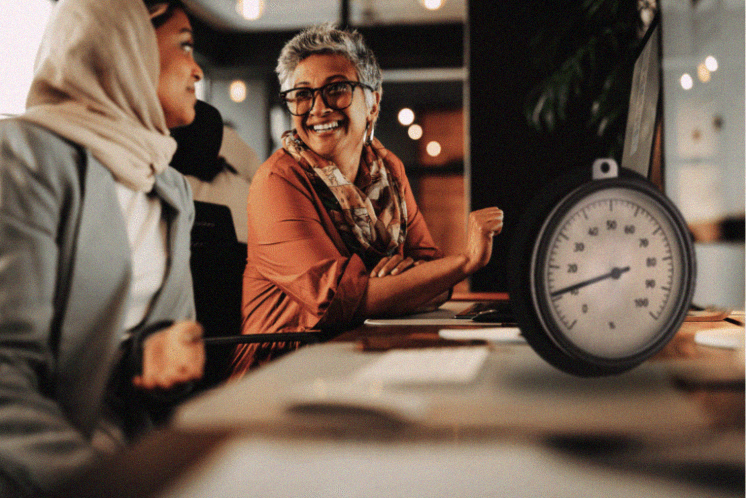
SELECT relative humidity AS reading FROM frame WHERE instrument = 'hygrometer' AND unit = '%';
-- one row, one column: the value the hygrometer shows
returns 12 %
